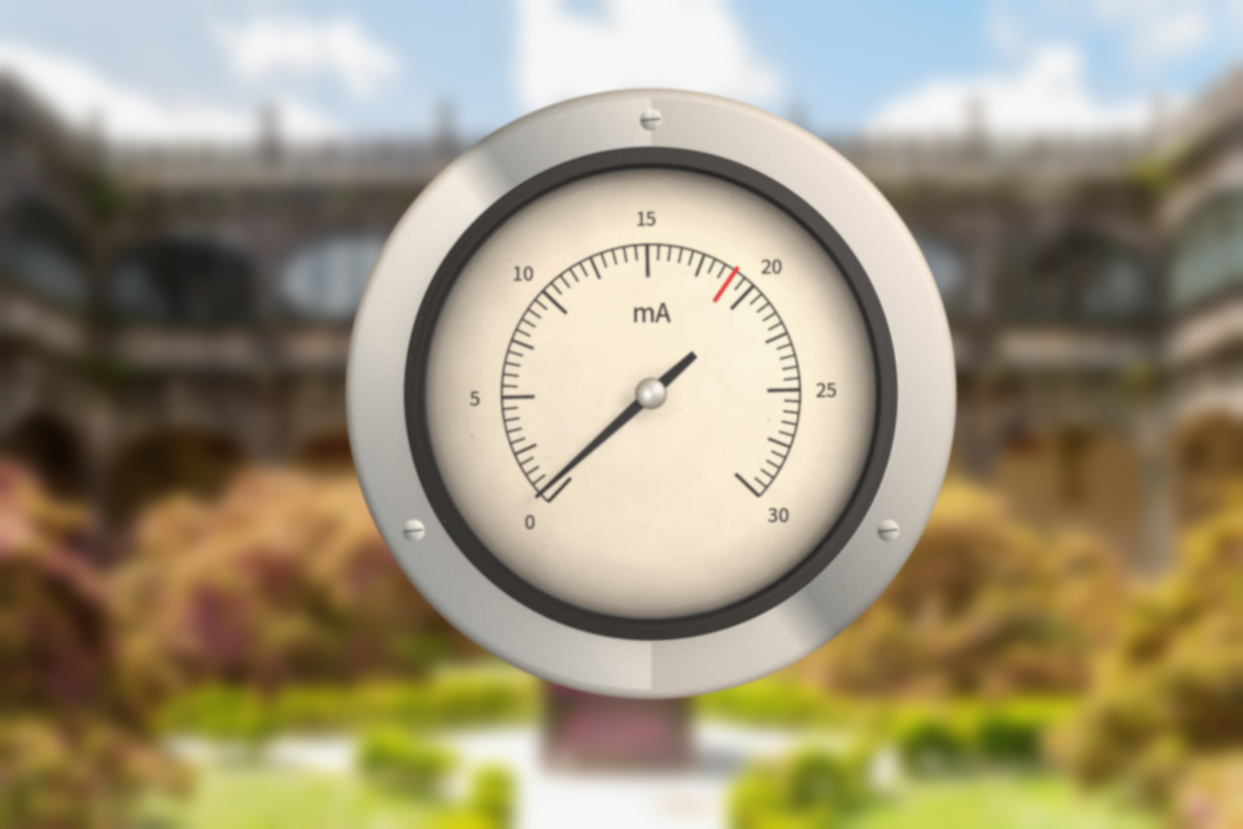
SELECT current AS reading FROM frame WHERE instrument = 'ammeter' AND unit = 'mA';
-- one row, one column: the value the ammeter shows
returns 0.5 mA
